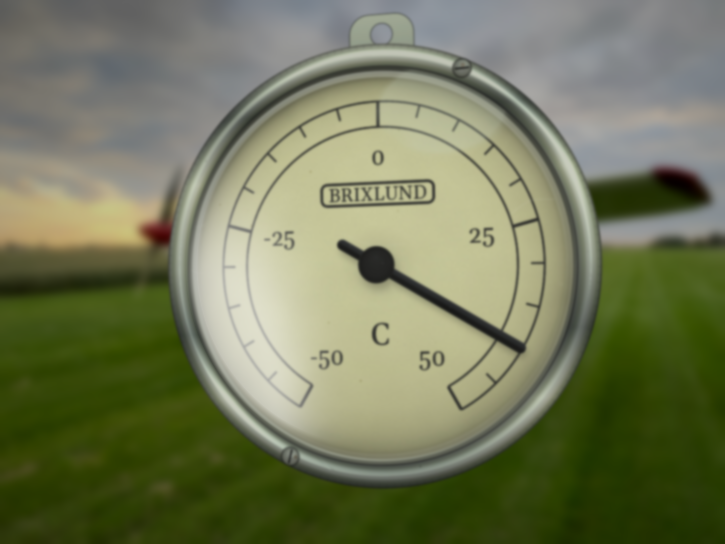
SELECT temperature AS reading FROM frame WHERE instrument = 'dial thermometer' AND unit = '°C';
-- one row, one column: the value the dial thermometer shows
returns 40 °C
